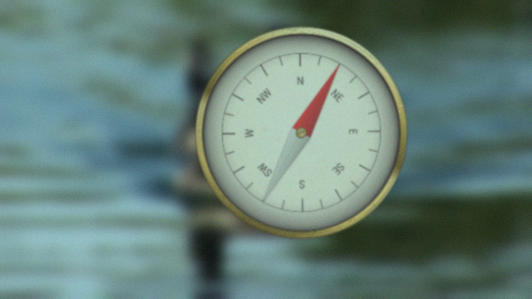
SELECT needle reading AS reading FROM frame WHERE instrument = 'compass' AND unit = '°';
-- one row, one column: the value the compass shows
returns 30 °
